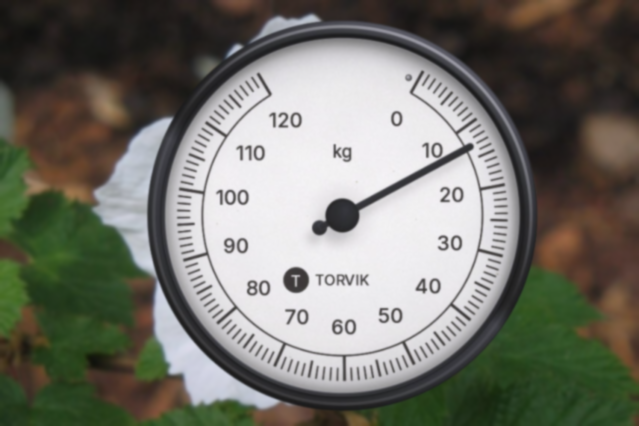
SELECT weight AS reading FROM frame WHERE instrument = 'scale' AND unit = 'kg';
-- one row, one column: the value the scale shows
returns 13 kg
